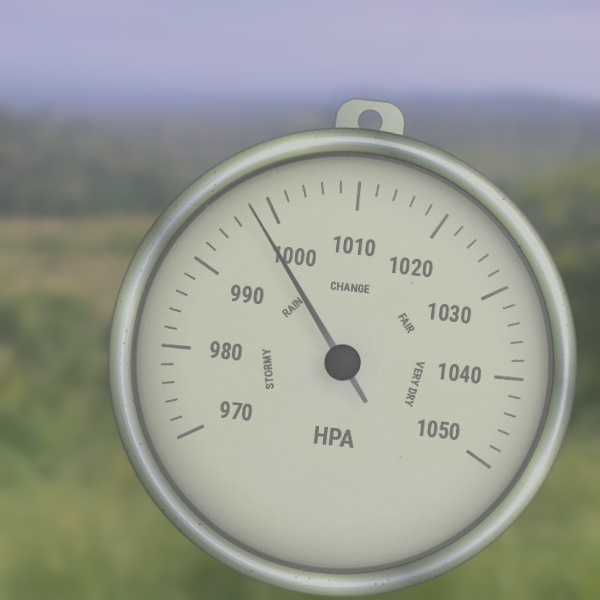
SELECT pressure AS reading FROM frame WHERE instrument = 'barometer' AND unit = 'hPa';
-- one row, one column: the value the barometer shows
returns 998 hPa
